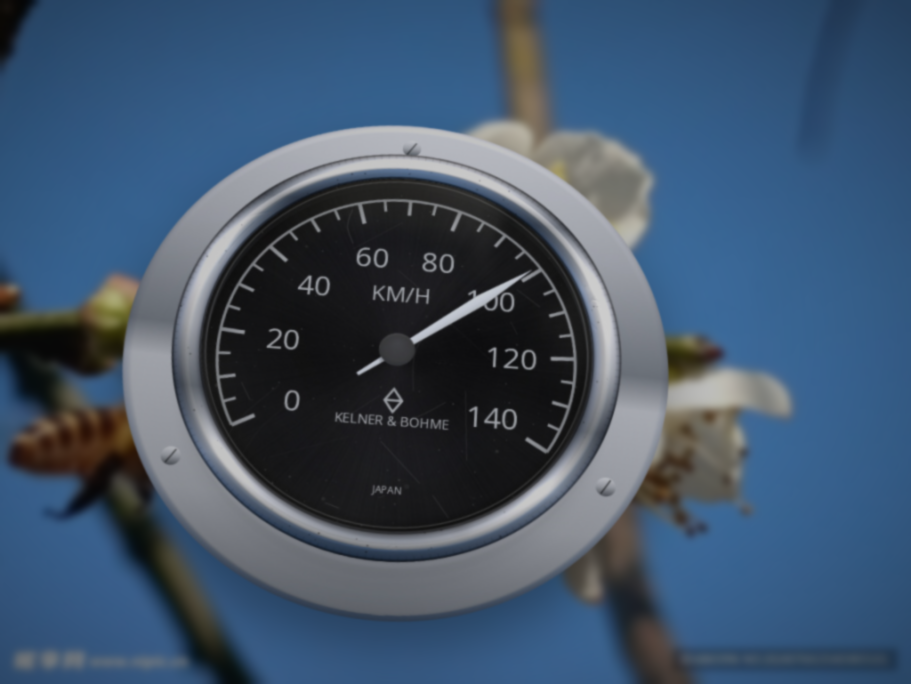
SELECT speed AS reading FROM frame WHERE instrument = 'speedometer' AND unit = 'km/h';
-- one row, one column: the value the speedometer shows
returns 100 km/h
